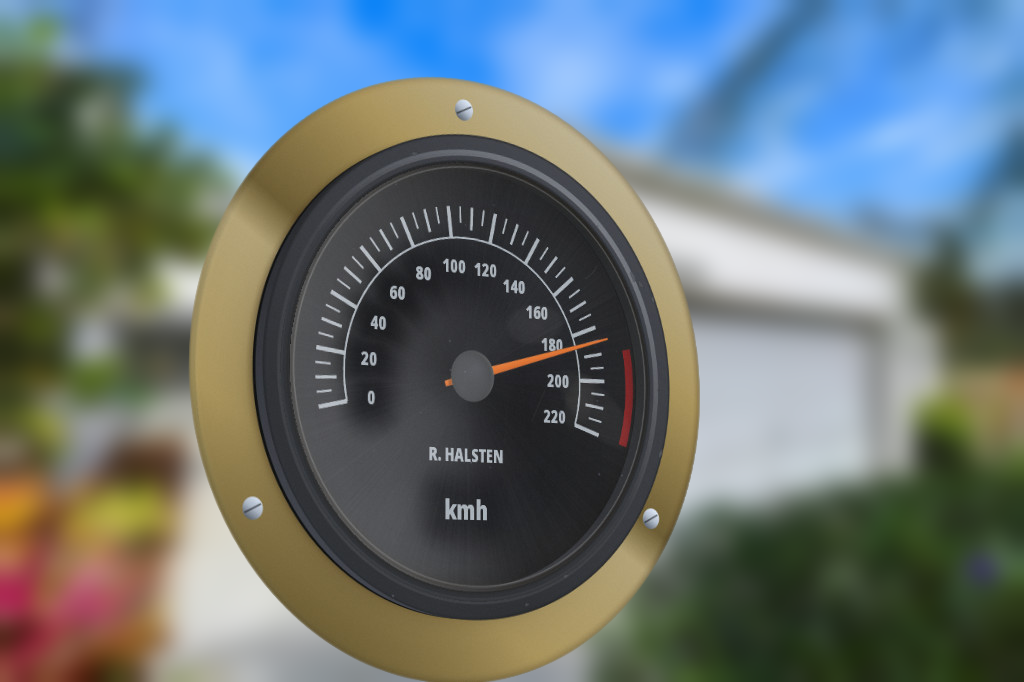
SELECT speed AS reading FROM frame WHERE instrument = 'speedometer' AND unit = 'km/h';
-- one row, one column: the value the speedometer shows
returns 185 km/h
